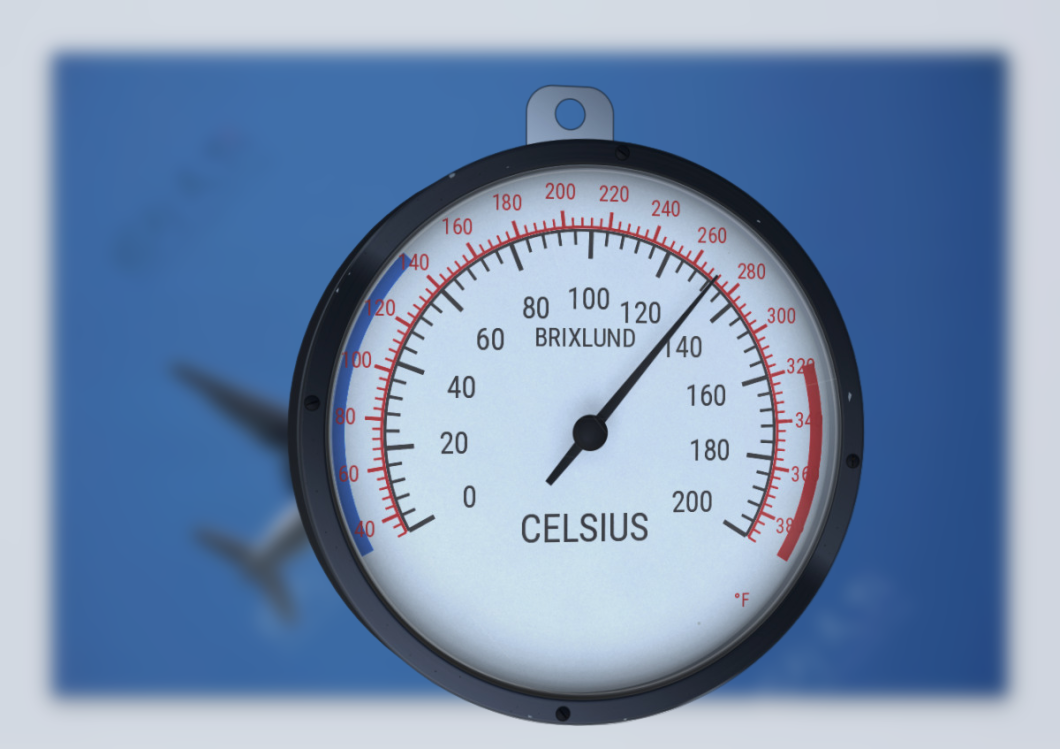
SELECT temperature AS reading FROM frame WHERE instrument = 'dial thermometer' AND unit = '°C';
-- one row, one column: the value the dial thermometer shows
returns 132 °C
